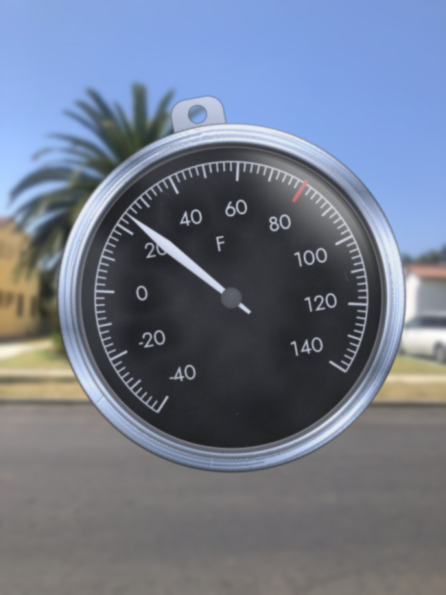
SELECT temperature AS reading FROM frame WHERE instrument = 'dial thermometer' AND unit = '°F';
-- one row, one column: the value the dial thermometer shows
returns 24 °F
